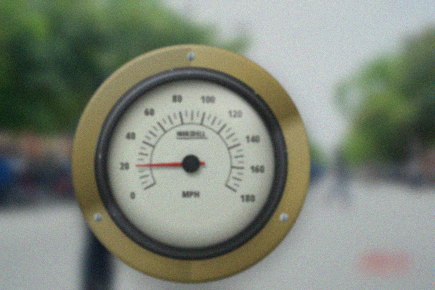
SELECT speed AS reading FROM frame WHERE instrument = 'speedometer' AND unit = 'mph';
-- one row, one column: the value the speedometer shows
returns 20 mph
